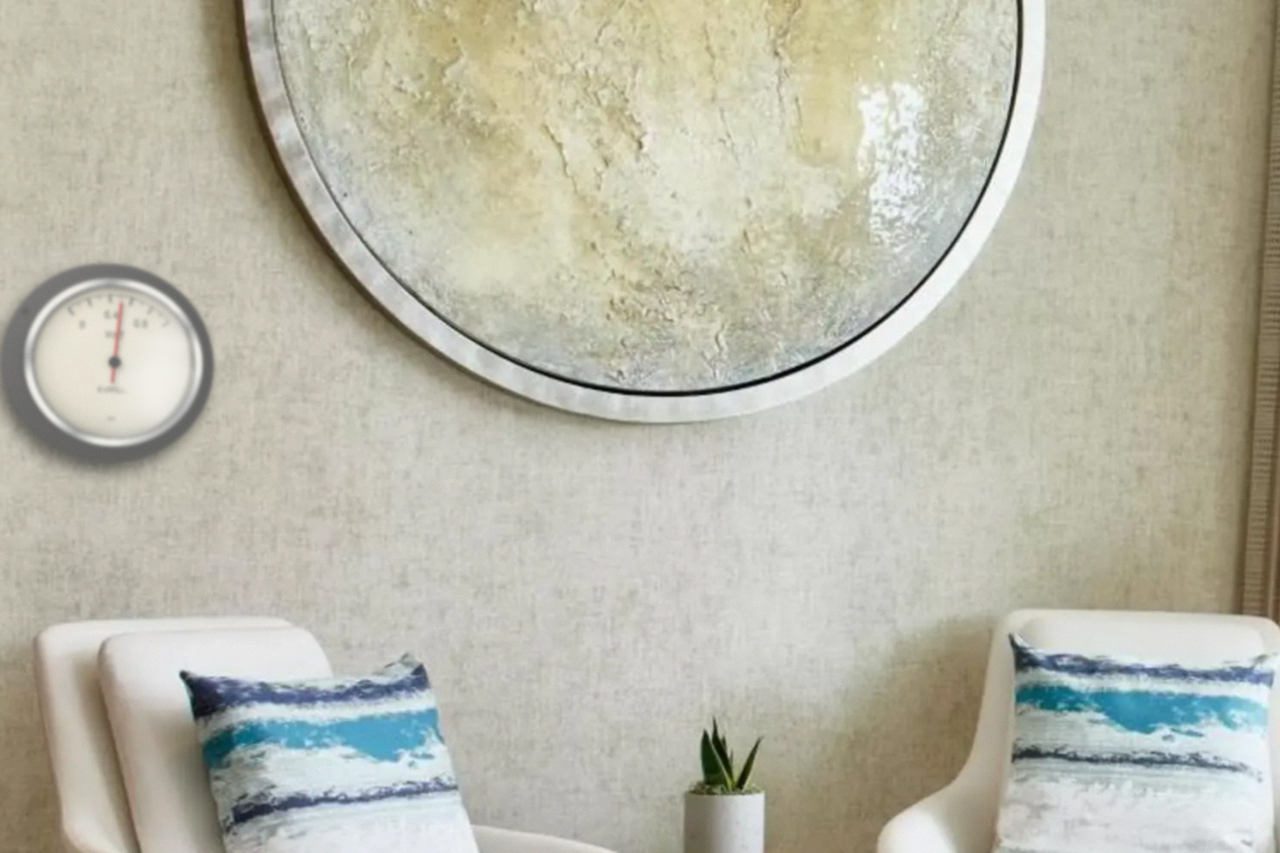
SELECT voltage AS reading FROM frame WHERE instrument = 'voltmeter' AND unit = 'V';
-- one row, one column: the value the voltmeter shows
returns 0.5 V
